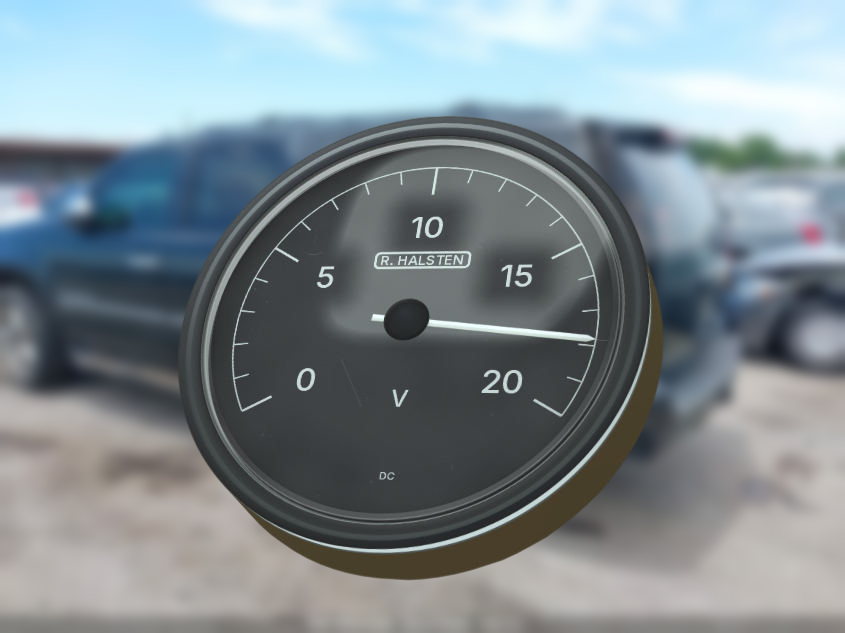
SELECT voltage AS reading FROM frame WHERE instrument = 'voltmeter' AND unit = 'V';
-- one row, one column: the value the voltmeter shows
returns 18 V
